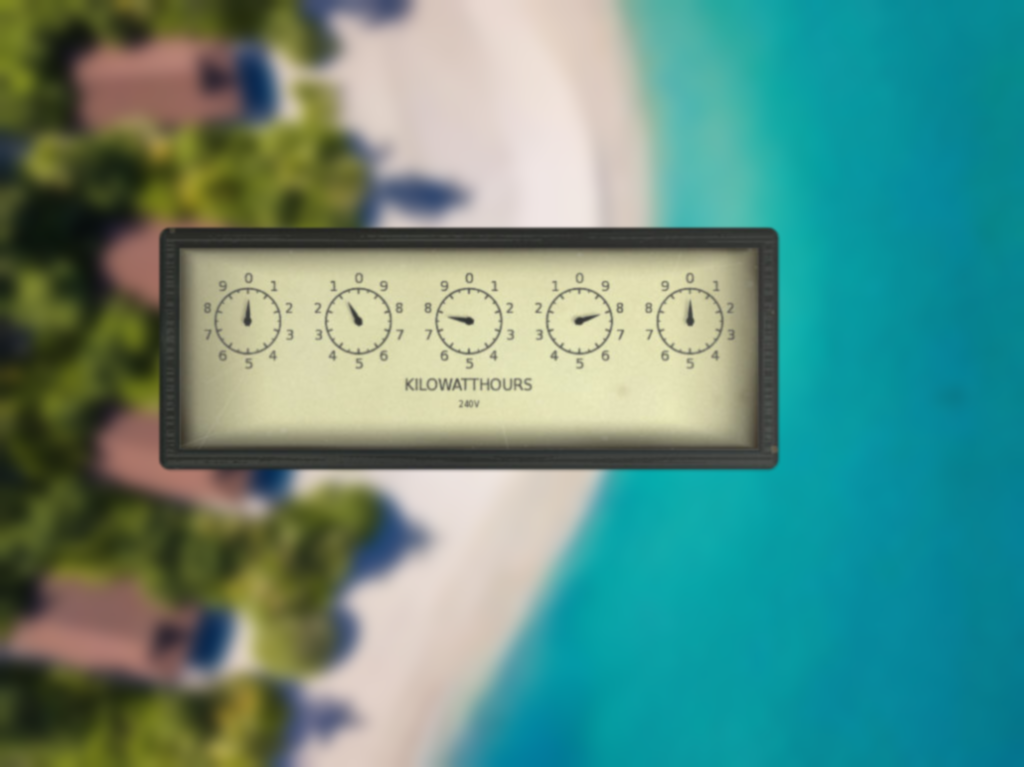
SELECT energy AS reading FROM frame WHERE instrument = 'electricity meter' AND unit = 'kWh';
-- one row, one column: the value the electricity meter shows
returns 780 kWh
